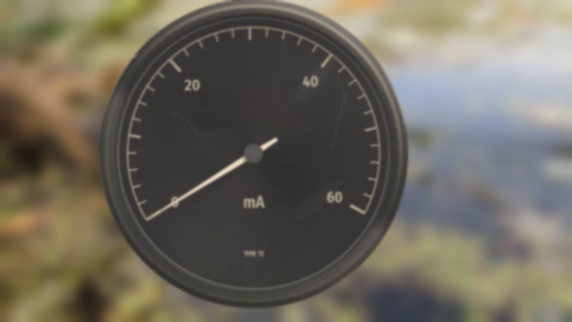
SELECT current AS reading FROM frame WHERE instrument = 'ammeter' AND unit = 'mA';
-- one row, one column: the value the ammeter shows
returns 0 mA
